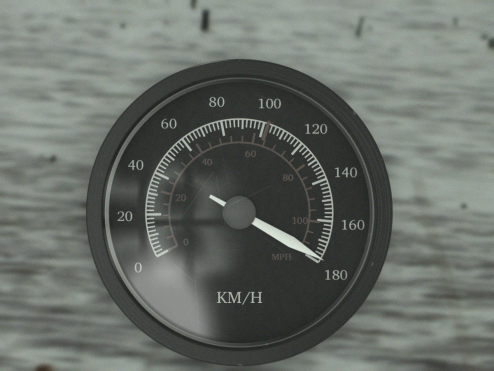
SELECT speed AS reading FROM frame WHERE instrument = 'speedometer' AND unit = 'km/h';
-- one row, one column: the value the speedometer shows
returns 178 km/h
